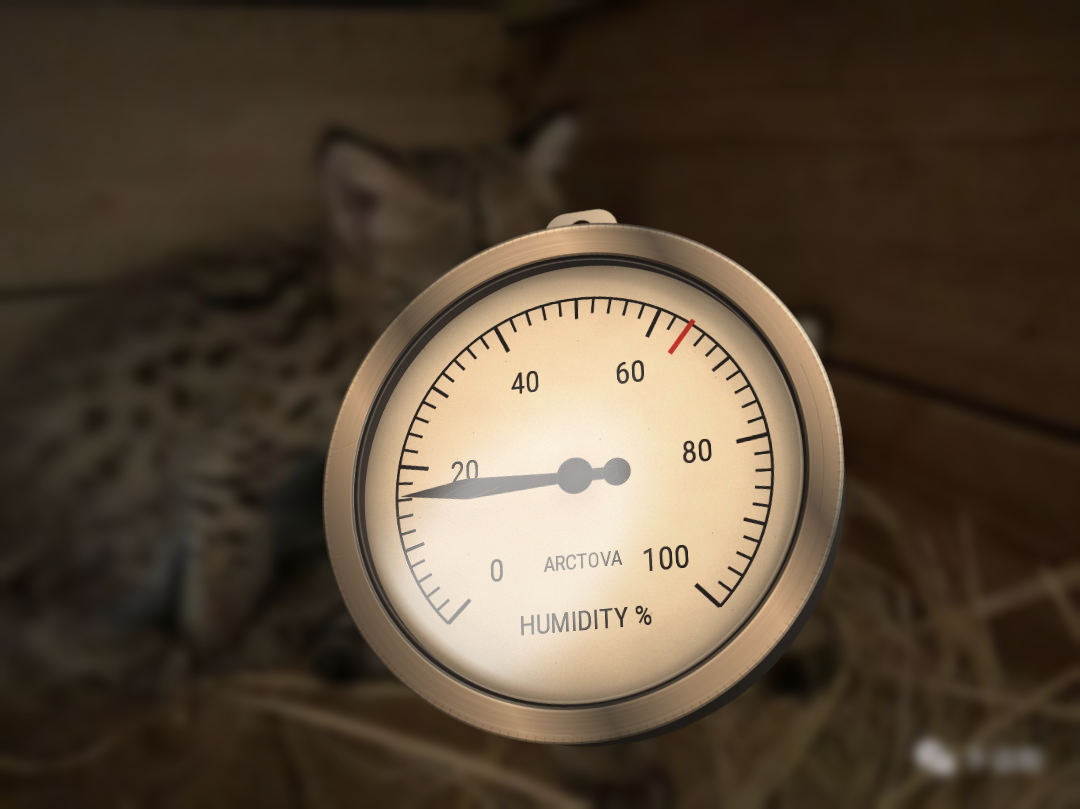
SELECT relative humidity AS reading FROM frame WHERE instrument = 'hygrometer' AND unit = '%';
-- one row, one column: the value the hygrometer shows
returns 16 %
